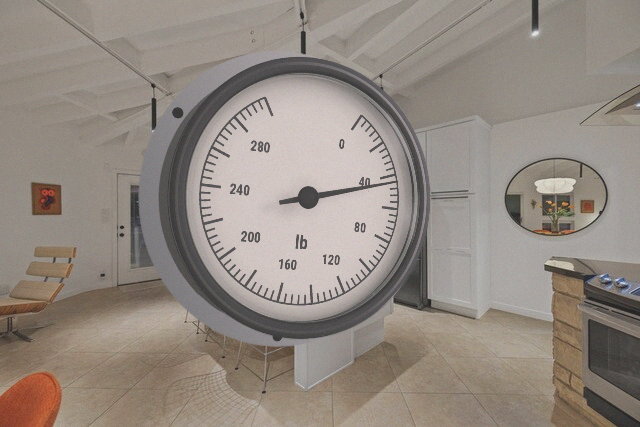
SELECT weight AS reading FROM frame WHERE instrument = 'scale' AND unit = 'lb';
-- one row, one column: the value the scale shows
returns 44 lb
